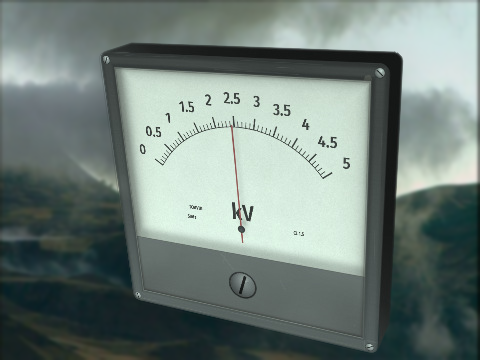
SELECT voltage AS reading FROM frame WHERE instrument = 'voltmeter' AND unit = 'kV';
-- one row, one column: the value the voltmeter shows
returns 2.5 kV
